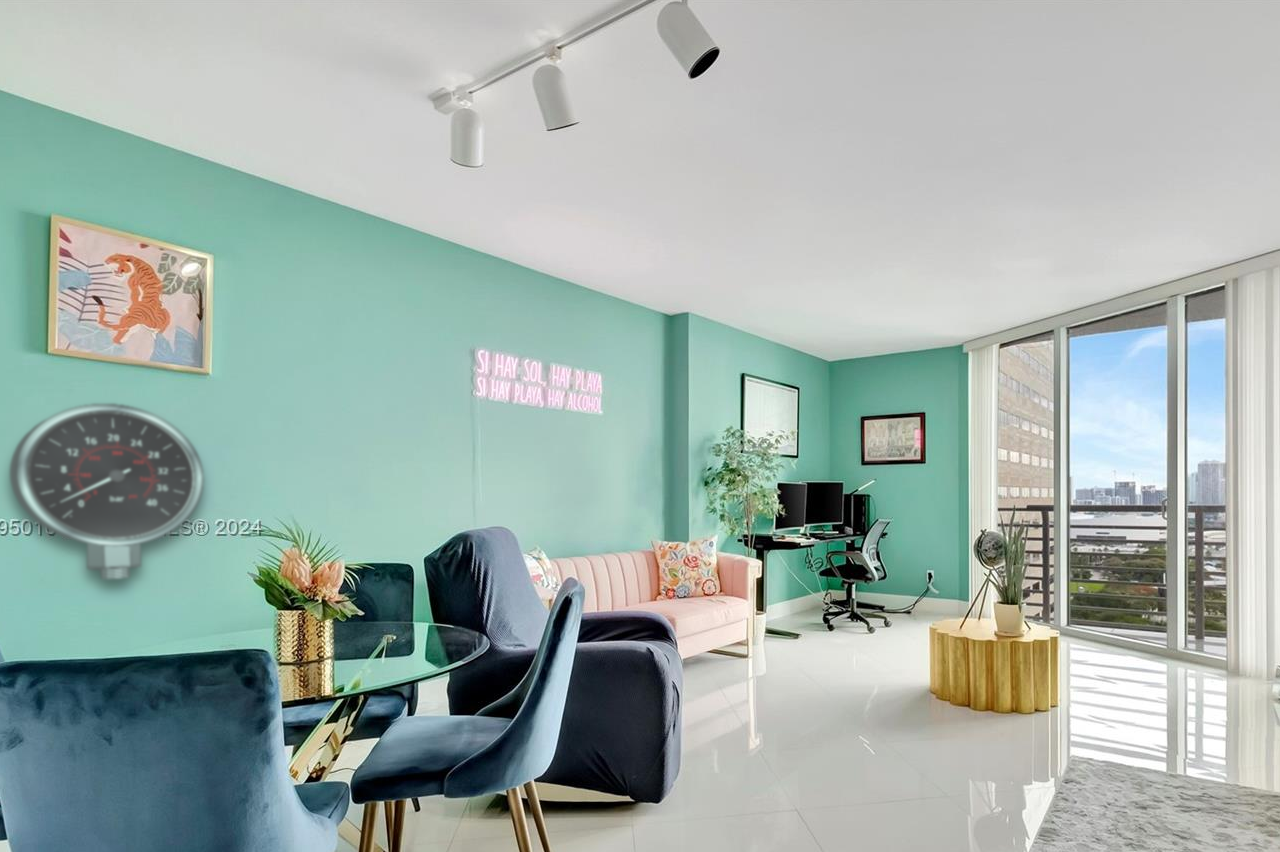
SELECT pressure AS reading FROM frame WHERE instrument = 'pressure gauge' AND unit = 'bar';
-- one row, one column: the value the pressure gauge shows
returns 2 bar
